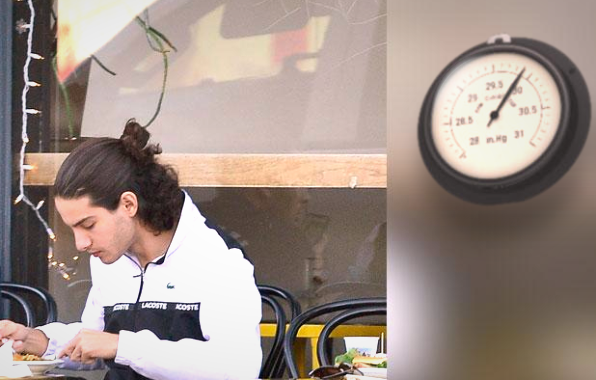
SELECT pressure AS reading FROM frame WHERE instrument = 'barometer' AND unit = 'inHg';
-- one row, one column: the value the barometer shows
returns 29.9 inHg
